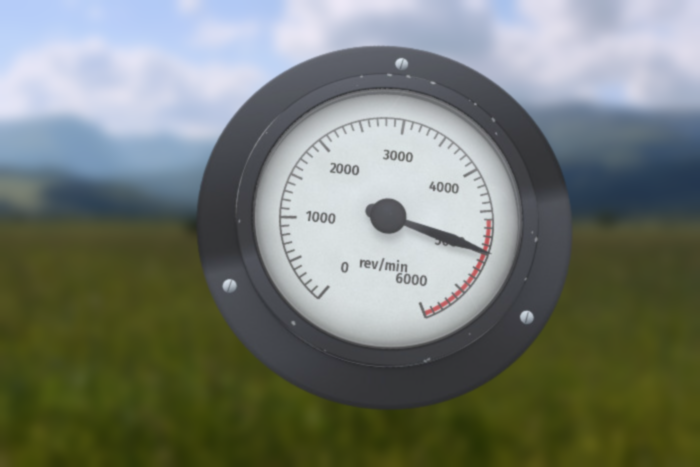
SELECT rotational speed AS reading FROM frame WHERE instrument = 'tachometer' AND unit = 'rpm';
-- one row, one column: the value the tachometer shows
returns 5000 rpm
